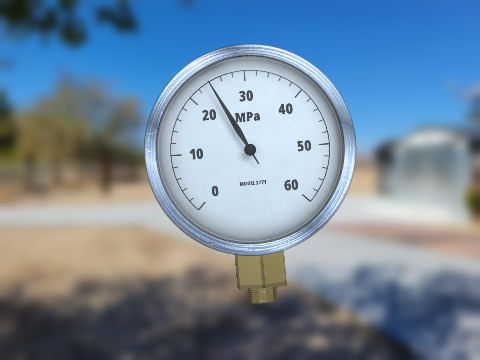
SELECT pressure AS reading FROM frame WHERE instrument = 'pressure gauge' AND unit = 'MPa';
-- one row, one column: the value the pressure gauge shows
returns 24 MPa
